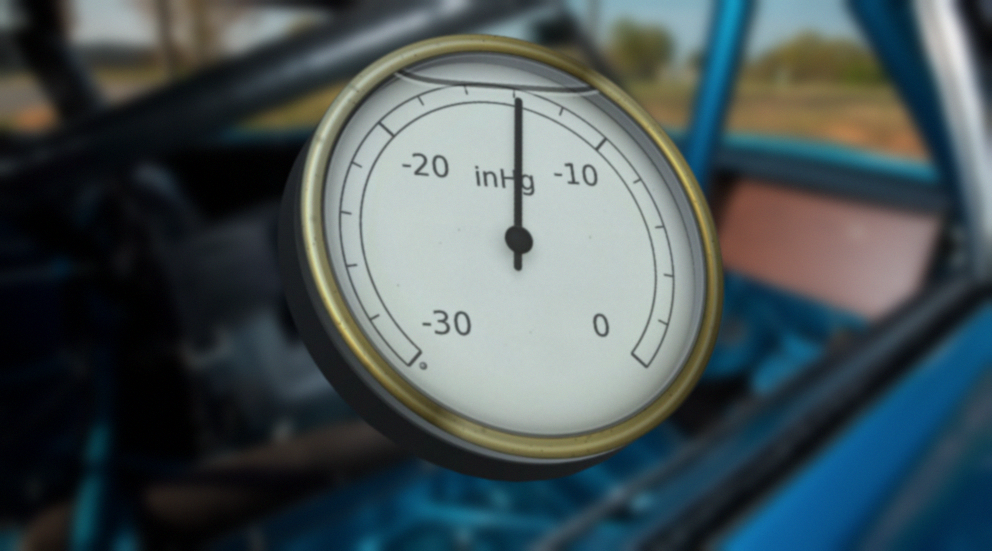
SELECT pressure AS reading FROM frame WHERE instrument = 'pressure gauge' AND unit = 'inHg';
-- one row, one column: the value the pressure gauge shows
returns -14 inHg
